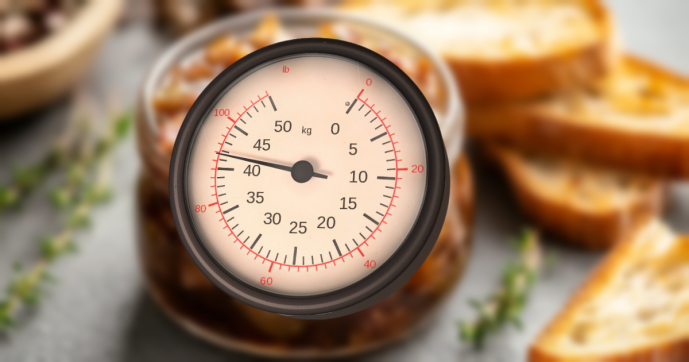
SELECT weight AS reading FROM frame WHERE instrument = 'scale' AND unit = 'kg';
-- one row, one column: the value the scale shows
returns 41.5 kg
